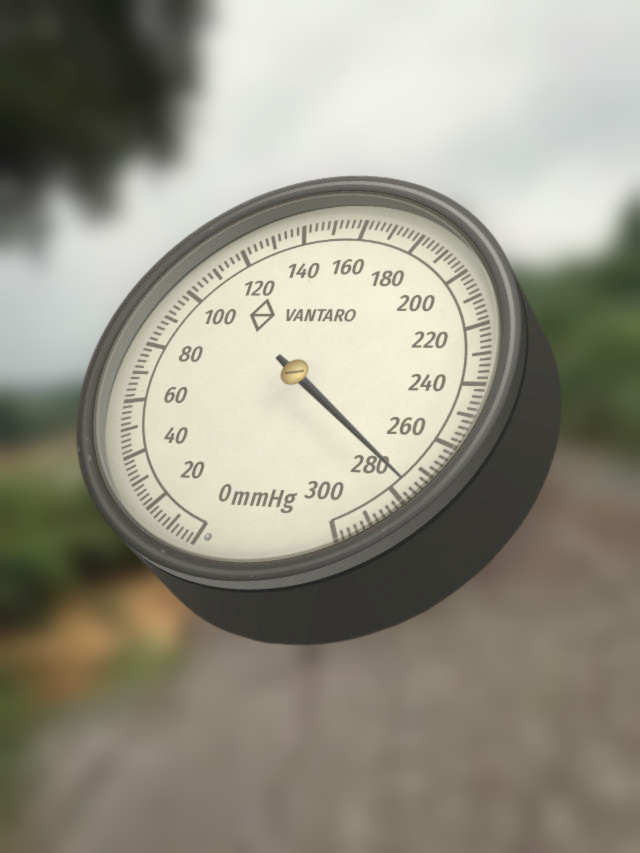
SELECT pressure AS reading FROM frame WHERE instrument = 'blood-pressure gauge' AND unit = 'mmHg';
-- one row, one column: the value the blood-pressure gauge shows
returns 276 mmHg
